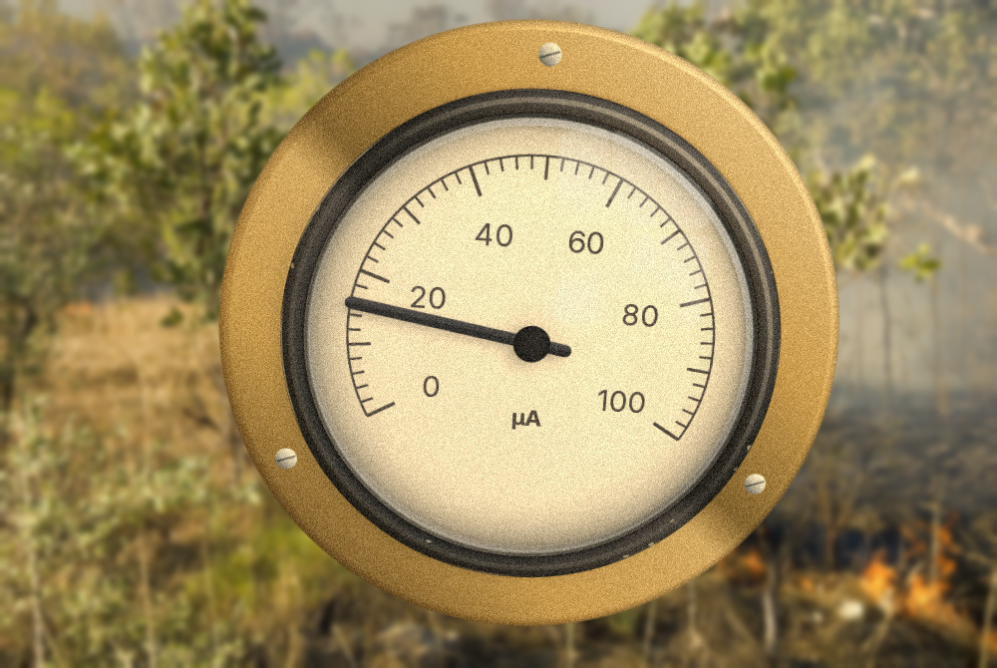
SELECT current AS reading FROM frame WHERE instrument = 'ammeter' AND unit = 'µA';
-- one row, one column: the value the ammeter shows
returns 16 µA
